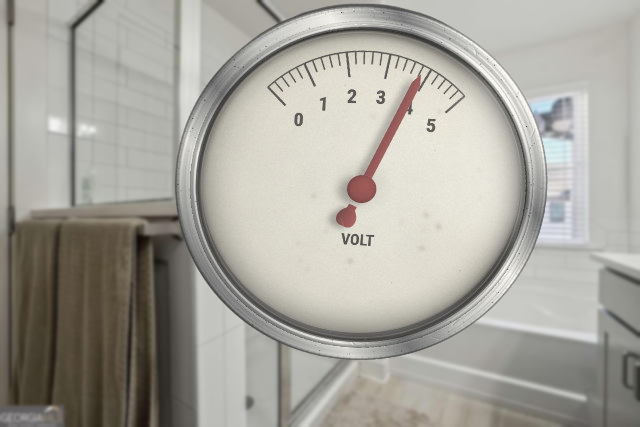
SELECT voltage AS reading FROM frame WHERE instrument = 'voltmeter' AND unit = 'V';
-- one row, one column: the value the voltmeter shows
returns 3.8 V
